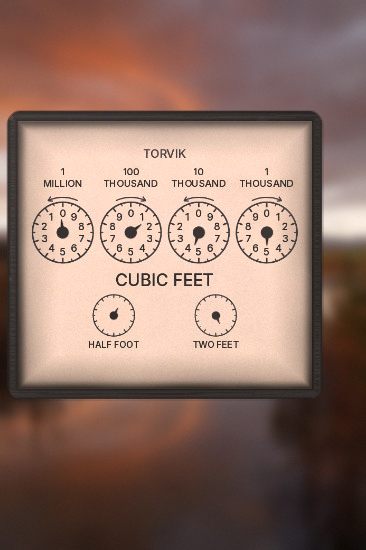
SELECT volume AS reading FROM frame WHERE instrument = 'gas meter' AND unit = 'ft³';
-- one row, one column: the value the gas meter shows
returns 14500 ft³
